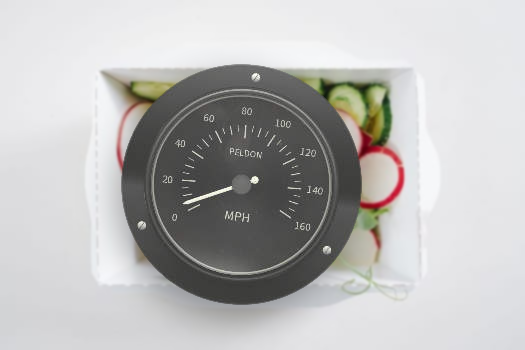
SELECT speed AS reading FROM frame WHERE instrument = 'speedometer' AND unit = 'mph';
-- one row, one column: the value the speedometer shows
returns 5 mph
